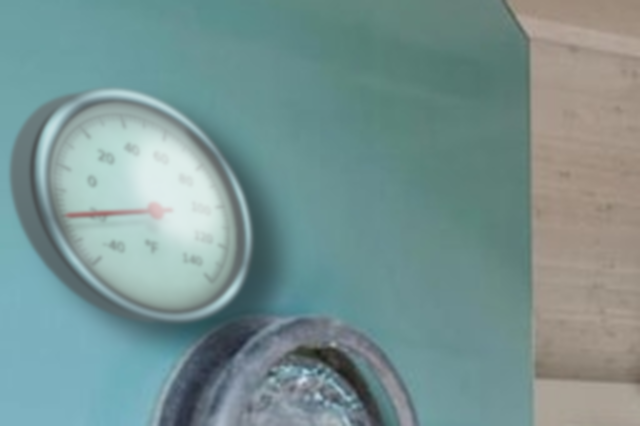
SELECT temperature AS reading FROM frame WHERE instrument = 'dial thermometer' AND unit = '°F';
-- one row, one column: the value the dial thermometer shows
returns -20 °F
